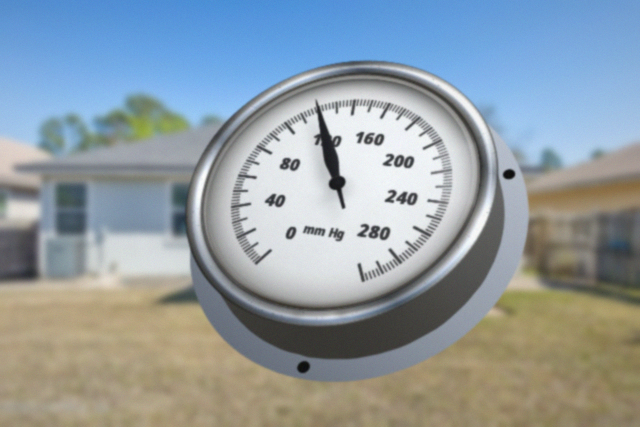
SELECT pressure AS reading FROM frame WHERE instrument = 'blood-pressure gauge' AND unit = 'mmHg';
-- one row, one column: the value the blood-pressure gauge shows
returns 120 mmHg
